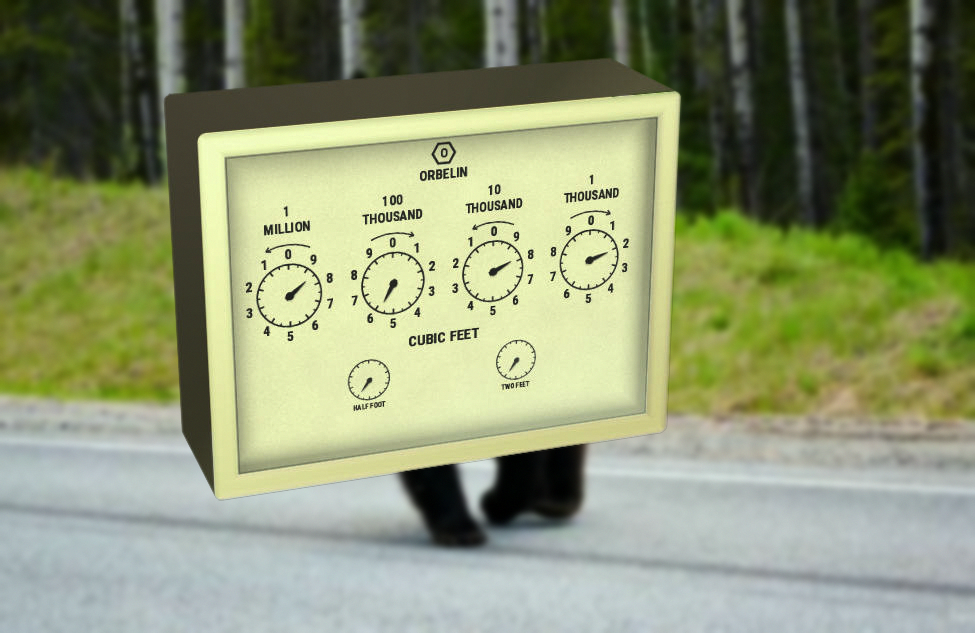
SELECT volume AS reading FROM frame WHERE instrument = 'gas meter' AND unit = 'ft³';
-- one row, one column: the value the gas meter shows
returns 858200 ft³
